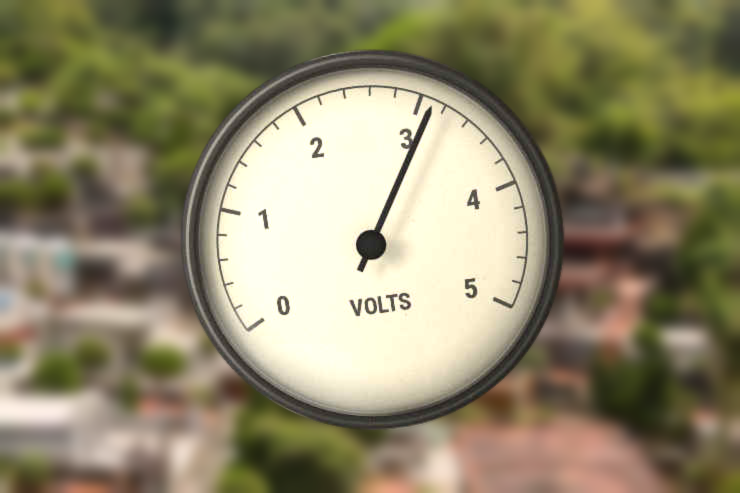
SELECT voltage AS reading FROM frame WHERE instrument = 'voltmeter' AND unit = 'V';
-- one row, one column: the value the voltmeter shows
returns 3.1 V
